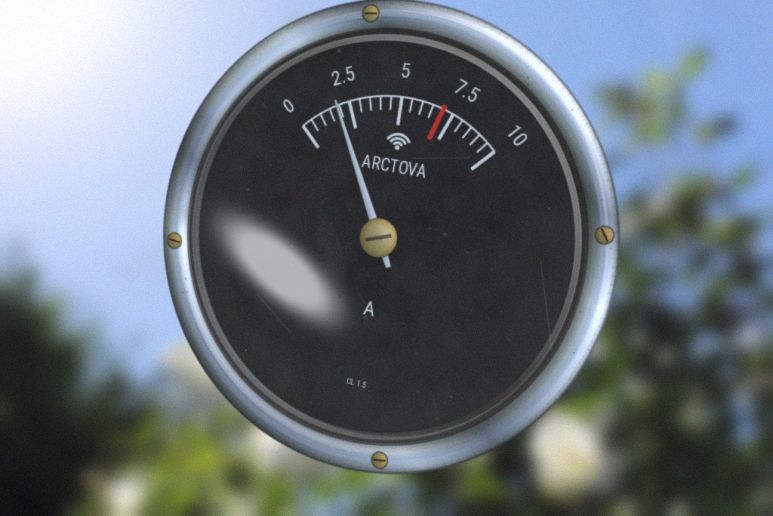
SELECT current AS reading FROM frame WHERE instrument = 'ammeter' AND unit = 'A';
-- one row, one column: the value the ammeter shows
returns 2 A
